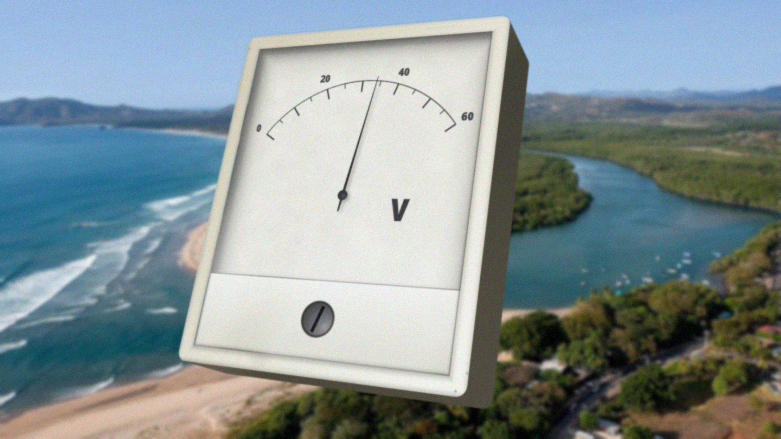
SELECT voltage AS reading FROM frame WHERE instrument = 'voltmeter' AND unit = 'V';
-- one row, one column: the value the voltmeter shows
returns 35 V
